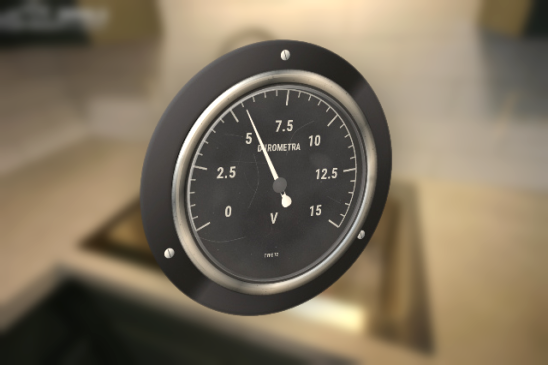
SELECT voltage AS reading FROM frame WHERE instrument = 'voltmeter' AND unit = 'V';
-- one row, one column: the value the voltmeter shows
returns 5.5 V
